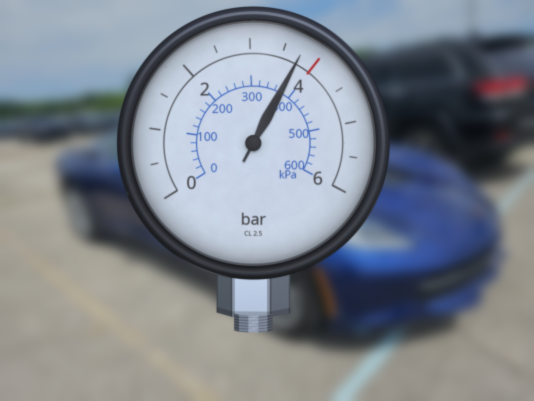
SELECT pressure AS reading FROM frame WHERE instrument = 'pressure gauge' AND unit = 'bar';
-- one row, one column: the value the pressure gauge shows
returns 3.75 bar
